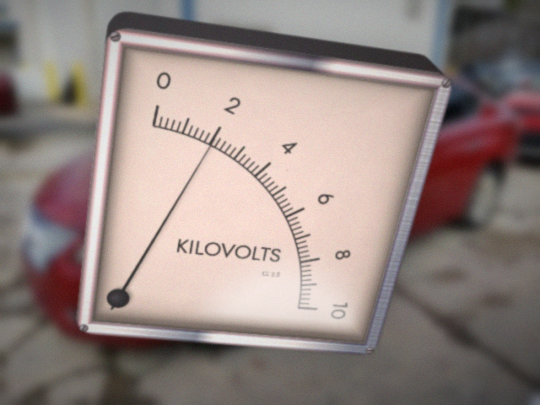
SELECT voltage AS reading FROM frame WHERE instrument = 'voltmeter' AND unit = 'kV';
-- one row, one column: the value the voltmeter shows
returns 2 kV
